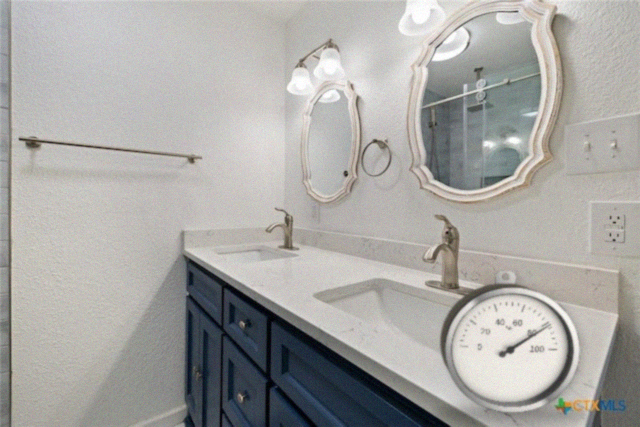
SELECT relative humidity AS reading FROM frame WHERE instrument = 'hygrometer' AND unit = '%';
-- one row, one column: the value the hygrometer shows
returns 80 %
